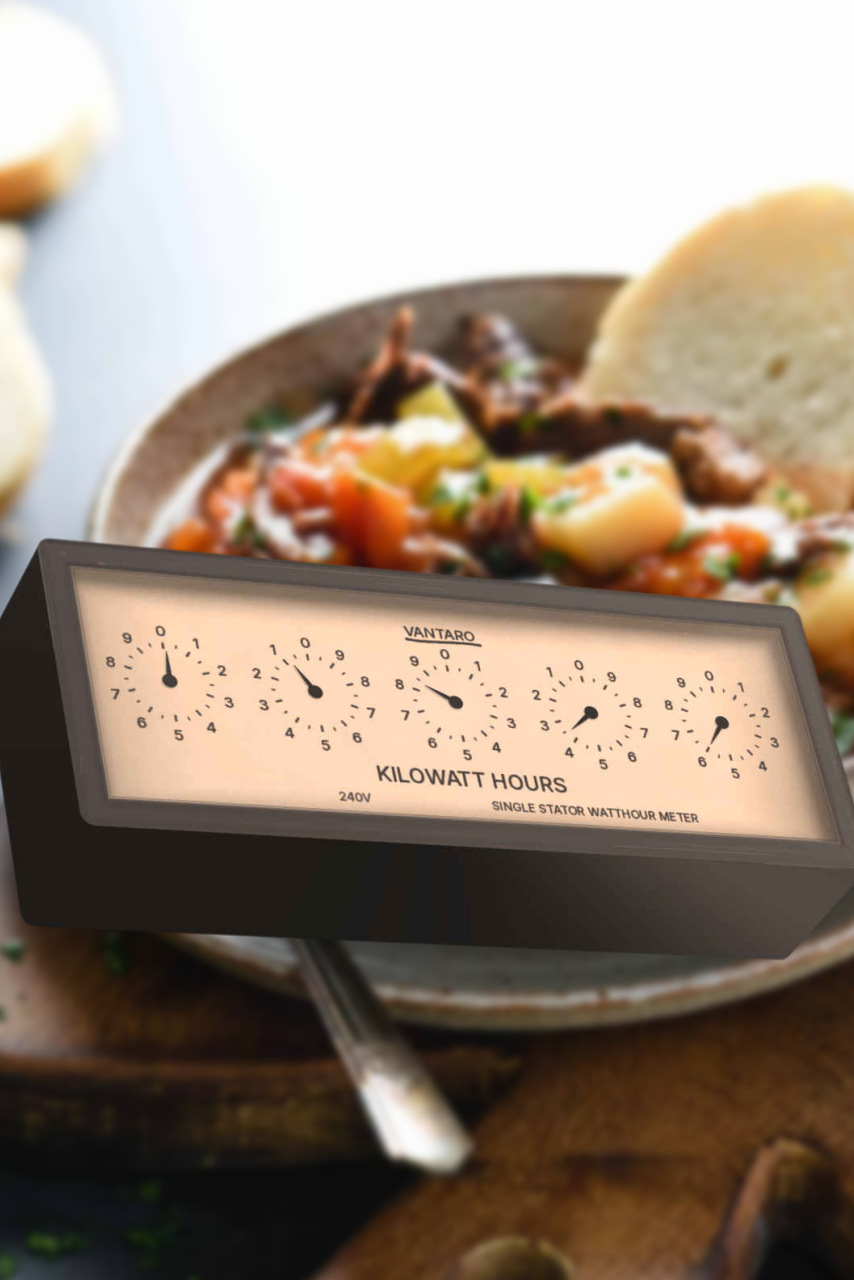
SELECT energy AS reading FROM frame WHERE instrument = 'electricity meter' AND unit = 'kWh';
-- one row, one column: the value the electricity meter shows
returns 836 kWh
